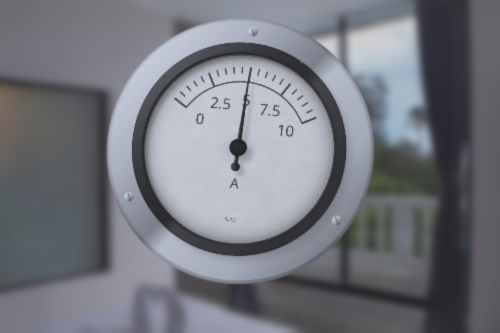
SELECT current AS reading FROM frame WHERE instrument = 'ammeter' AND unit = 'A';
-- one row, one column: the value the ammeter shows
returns 5 A
